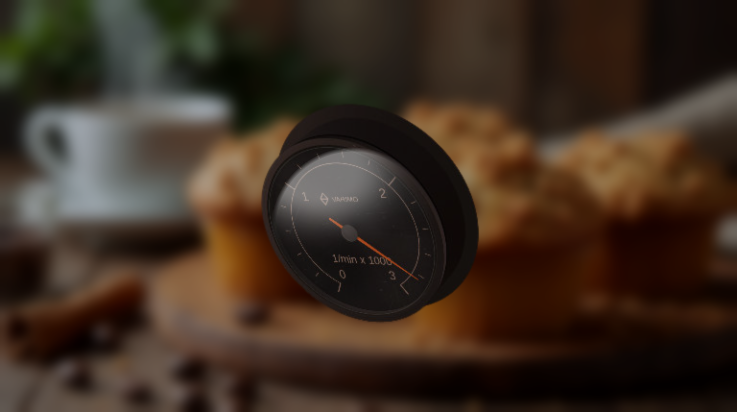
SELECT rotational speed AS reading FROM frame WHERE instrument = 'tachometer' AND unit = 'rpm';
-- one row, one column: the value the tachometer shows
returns 2800 rpm
